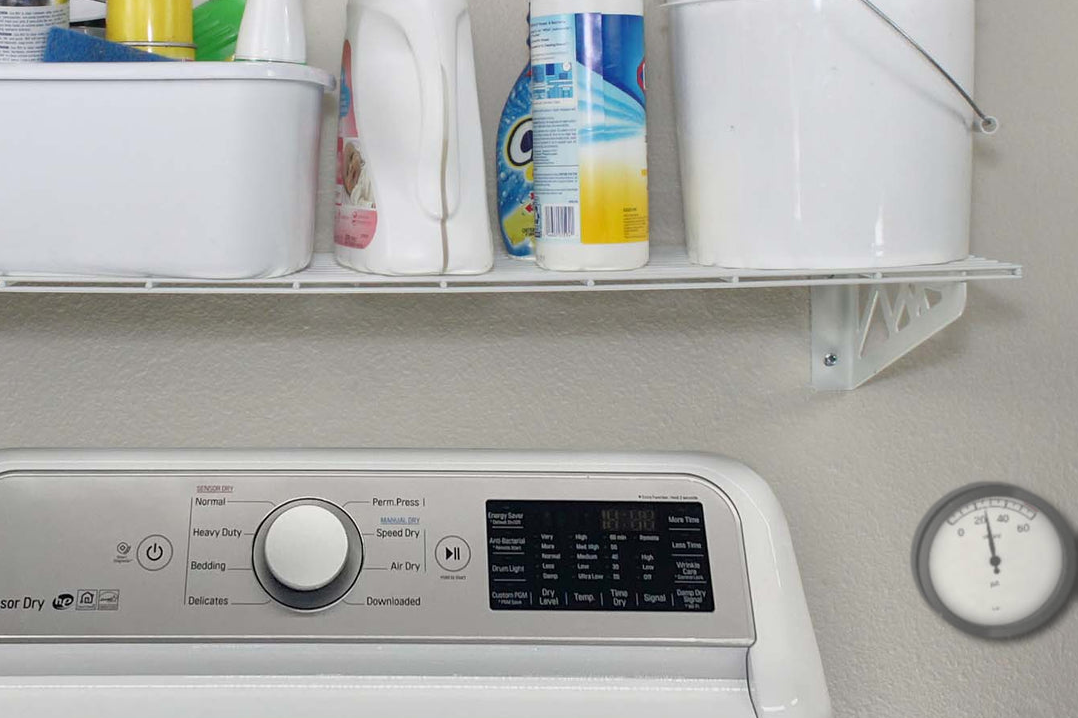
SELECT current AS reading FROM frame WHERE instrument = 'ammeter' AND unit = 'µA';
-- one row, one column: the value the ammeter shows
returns 25 µA
